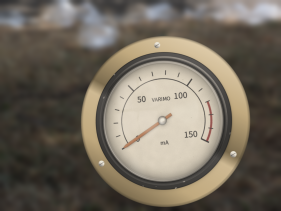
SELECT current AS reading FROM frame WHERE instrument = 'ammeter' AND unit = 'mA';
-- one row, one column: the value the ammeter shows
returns 0 mA
